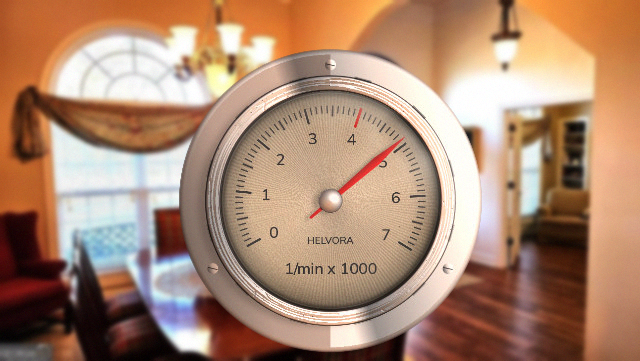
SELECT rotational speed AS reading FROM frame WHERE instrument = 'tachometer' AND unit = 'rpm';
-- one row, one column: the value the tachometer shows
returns 4900 rpm
